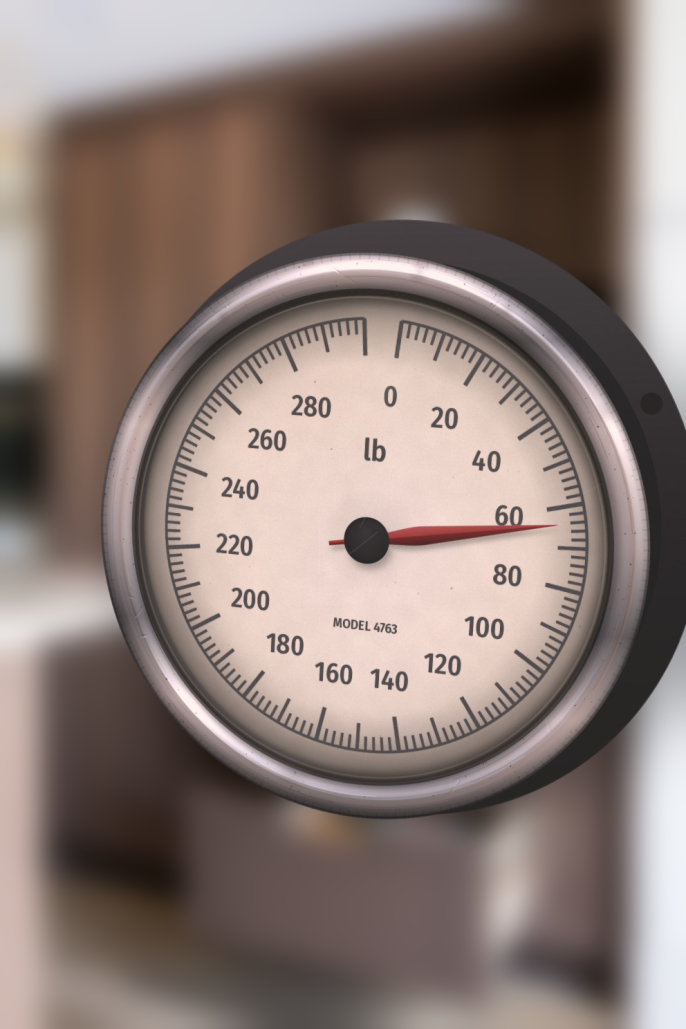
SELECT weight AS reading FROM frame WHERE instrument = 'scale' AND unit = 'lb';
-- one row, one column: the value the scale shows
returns 64 lb
